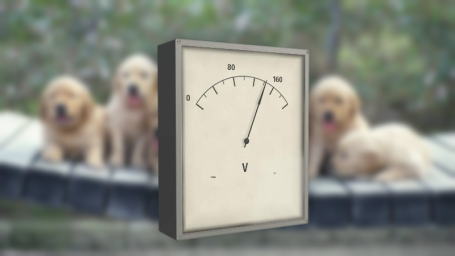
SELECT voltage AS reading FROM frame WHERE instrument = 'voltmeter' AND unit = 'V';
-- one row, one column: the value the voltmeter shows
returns 140 V
